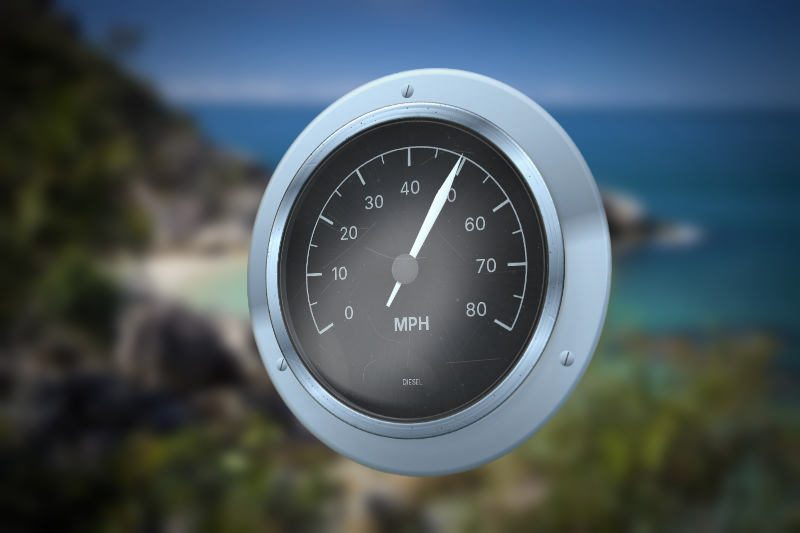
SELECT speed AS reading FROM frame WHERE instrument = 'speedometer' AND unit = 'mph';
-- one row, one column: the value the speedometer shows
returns 50 mph
